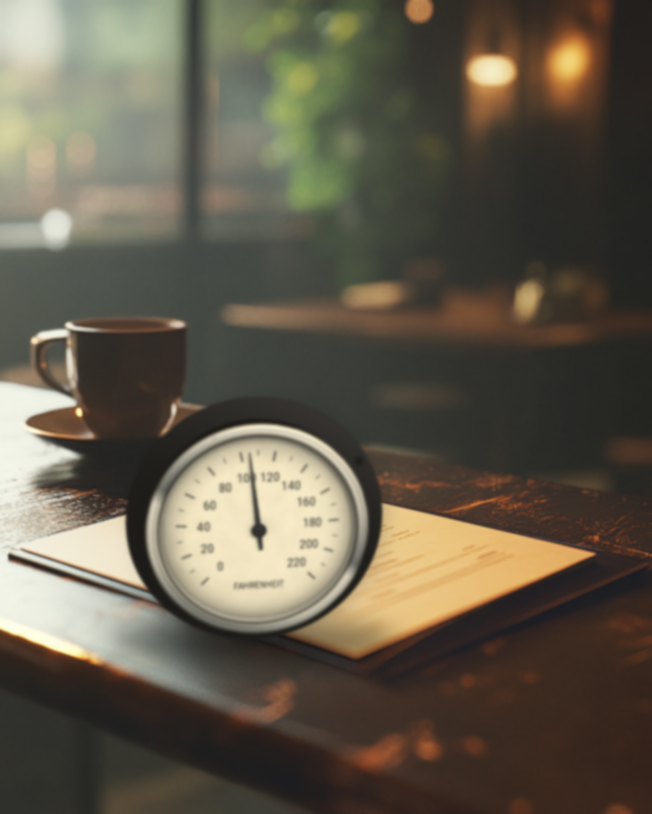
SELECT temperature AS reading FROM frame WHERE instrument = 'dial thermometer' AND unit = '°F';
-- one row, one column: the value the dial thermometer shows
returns 105 °F
